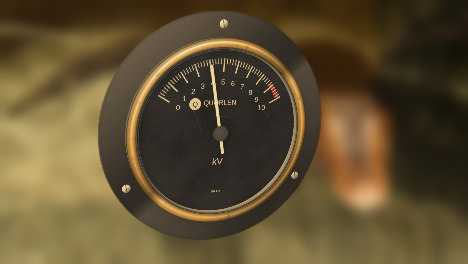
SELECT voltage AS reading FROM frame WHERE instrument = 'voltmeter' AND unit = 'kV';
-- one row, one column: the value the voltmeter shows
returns 4 kV
